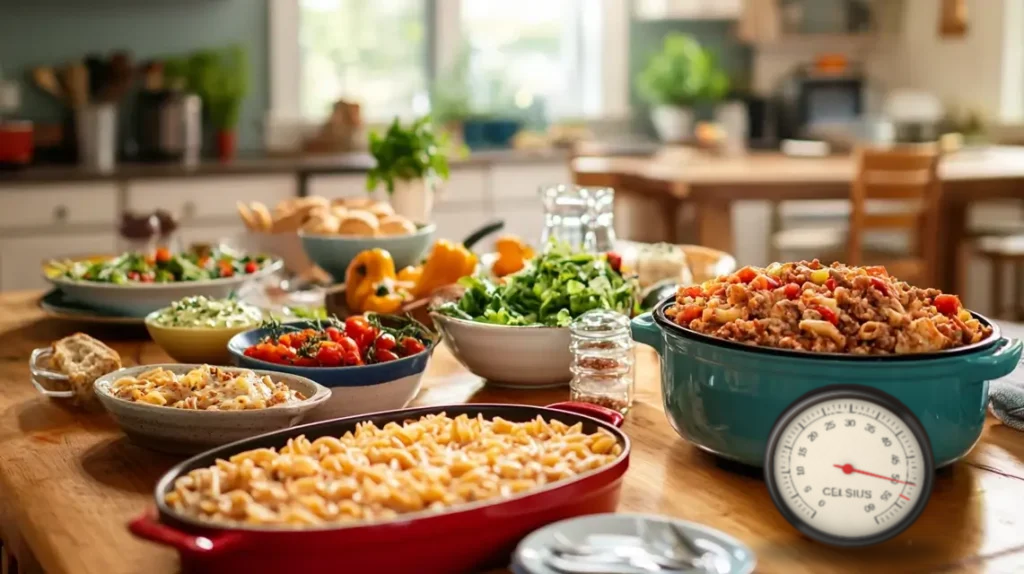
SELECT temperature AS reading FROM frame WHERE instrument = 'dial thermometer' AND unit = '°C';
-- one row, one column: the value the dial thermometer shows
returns 50 °C
